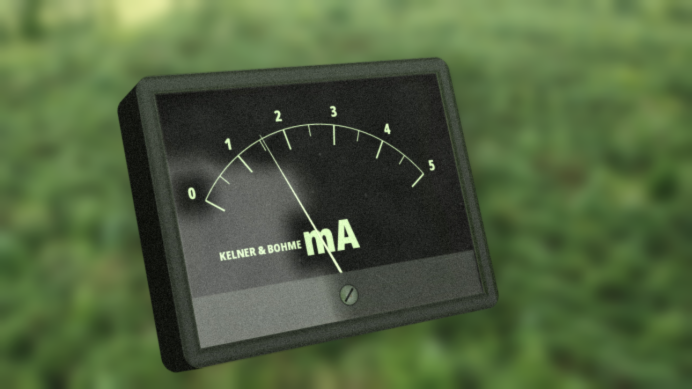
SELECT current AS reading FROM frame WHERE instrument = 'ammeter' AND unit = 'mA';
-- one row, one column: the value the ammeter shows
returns 1.5 mA
